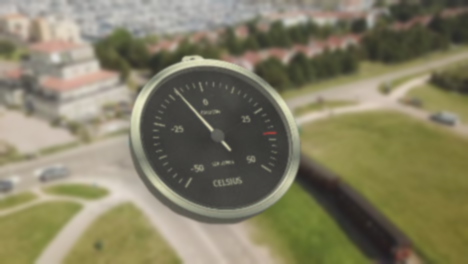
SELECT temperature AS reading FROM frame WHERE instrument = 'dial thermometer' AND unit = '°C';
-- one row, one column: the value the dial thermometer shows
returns -10 °C
